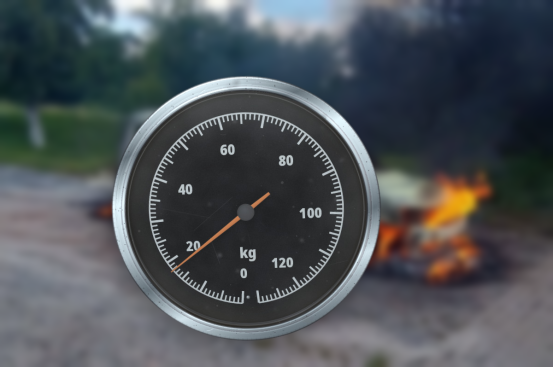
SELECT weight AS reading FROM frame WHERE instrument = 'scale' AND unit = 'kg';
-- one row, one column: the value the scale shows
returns 18 kg
